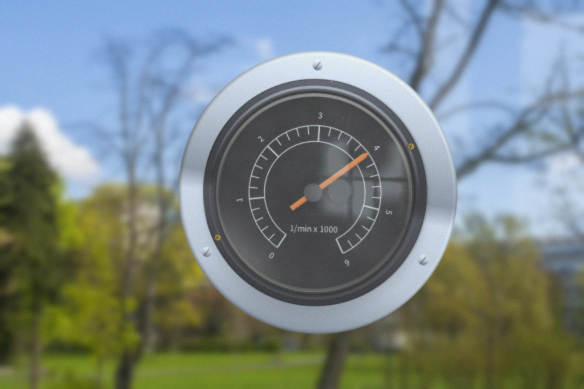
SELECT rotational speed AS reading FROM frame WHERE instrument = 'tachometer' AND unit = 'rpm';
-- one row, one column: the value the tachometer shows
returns 4000 rpm
